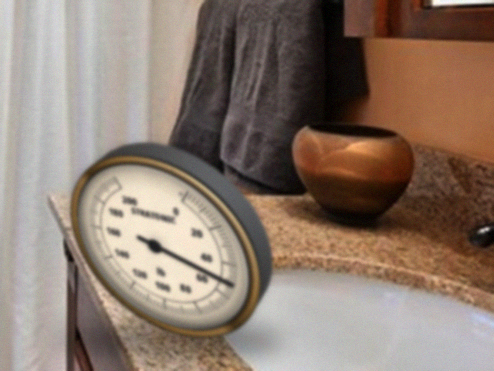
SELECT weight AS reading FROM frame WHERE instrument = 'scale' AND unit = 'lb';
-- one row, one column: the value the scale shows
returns 50 lb
